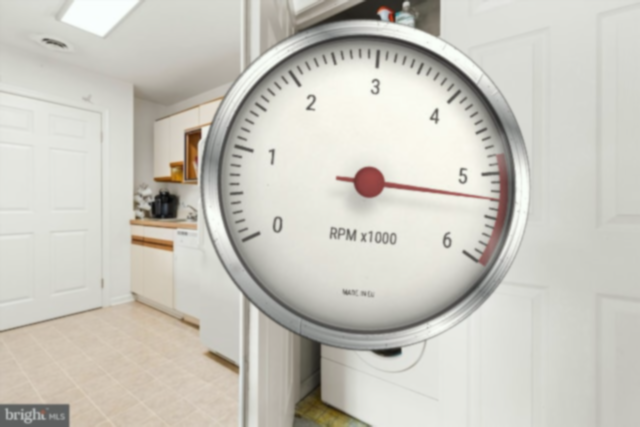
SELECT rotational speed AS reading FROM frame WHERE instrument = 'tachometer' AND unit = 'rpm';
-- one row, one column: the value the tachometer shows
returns 5300 rpm
